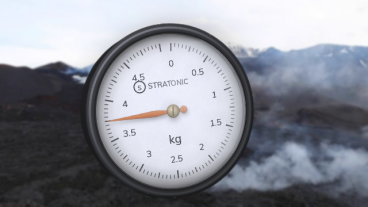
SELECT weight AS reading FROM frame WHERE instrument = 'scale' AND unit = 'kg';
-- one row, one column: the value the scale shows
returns 3.75 kg
